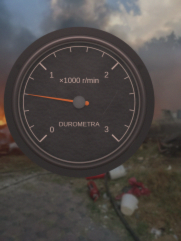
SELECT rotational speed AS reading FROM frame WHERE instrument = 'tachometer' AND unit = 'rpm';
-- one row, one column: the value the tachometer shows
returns 600 rpm
